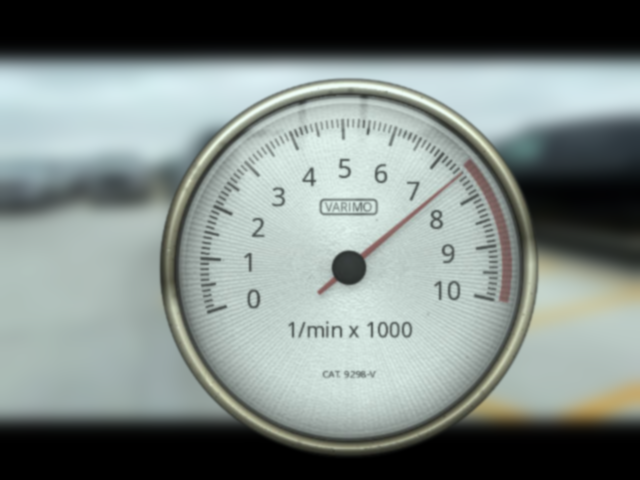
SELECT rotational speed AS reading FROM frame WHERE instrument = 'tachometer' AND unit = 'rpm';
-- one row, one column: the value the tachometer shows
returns 7500 rpm
